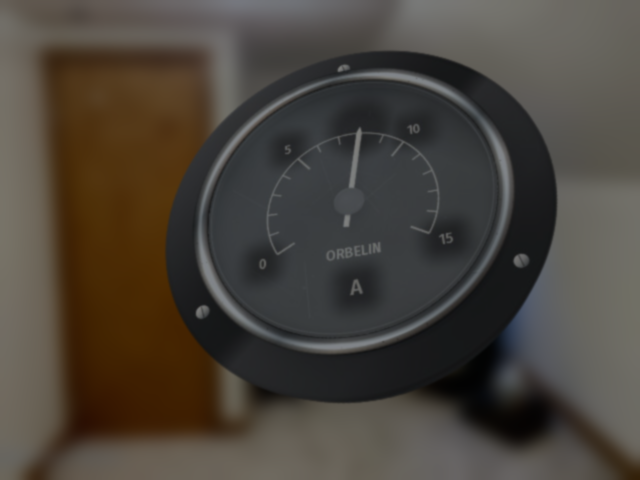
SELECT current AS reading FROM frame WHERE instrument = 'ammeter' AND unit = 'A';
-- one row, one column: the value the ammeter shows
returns 8 A
